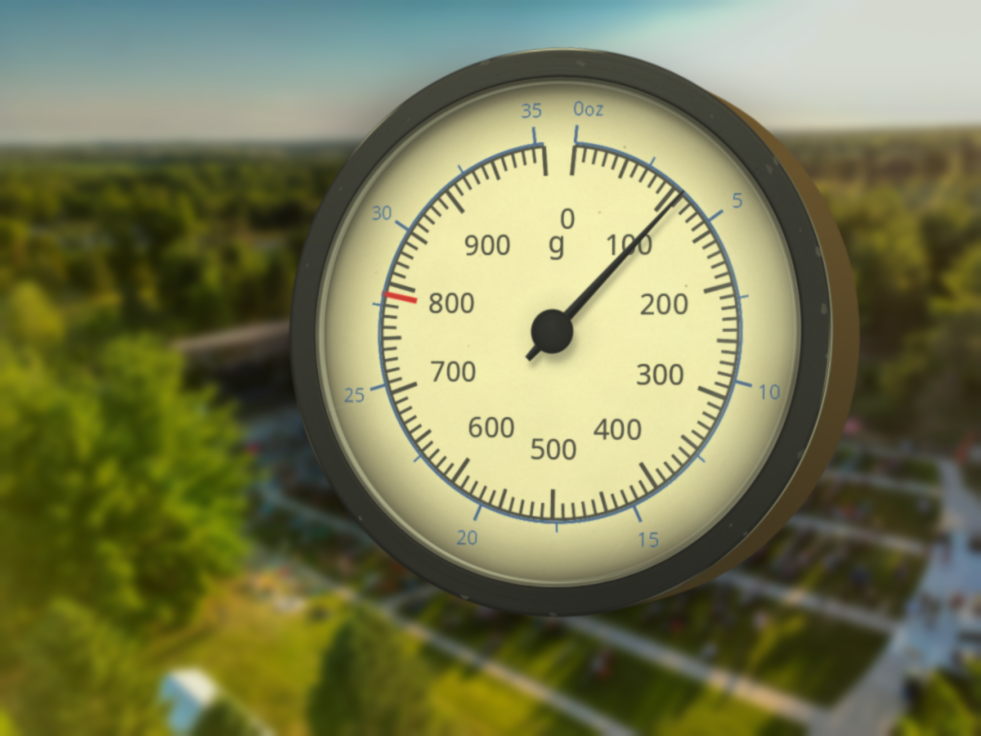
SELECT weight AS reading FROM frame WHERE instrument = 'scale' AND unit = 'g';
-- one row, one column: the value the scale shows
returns 110 g
